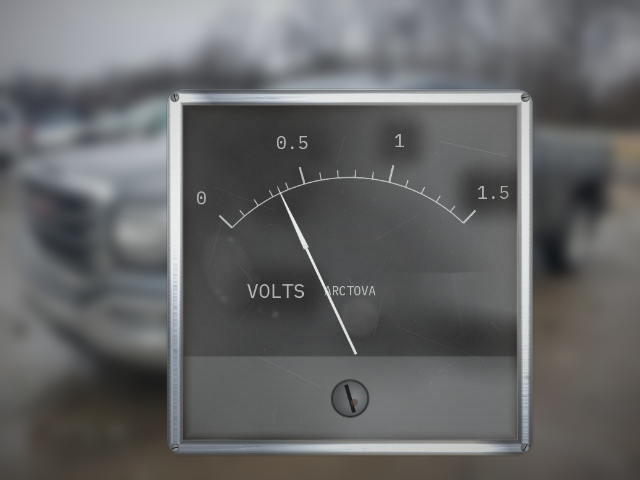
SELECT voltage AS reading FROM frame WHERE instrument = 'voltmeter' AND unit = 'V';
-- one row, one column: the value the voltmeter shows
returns 0.35 V
